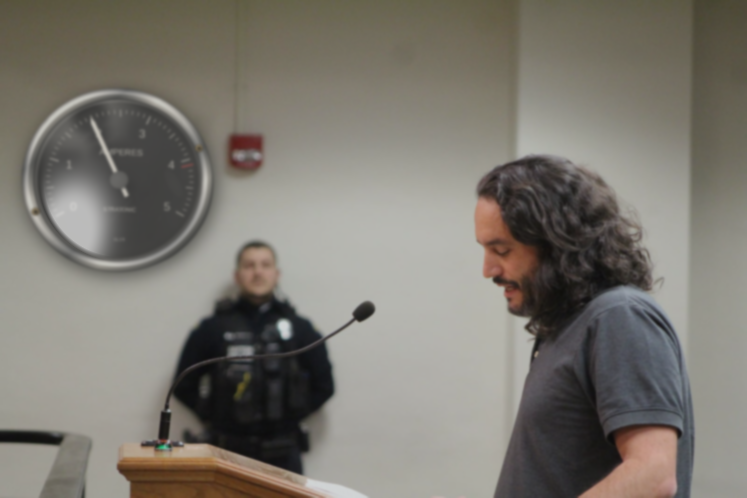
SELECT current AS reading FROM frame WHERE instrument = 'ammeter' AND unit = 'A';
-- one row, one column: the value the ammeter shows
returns 2 A
